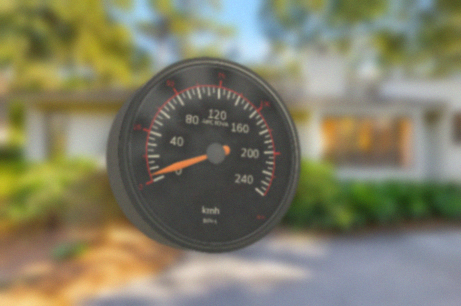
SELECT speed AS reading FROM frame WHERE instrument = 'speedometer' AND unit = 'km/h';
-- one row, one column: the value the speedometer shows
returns 5 km/h
